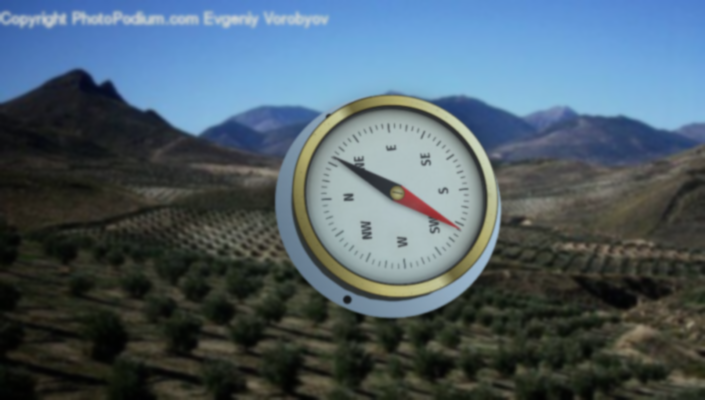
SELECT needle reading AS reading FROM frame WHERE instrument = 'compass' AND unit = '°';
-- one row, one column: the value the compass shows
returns 215 °
